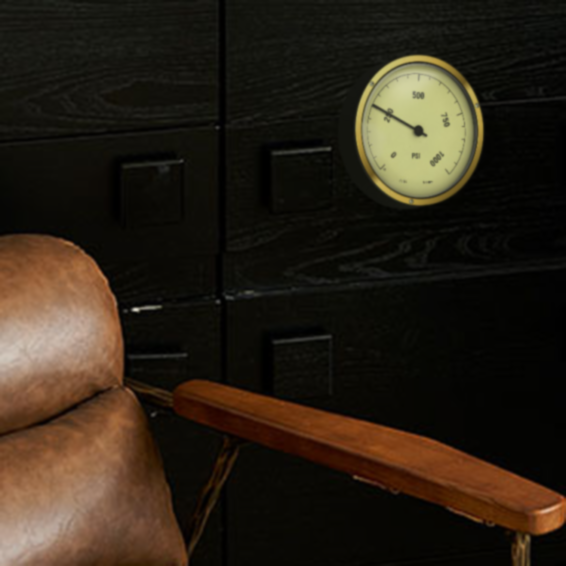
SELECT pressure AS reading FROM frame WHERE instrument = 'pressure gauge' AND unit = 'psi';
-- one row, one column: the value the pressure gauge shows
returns 250 psi
